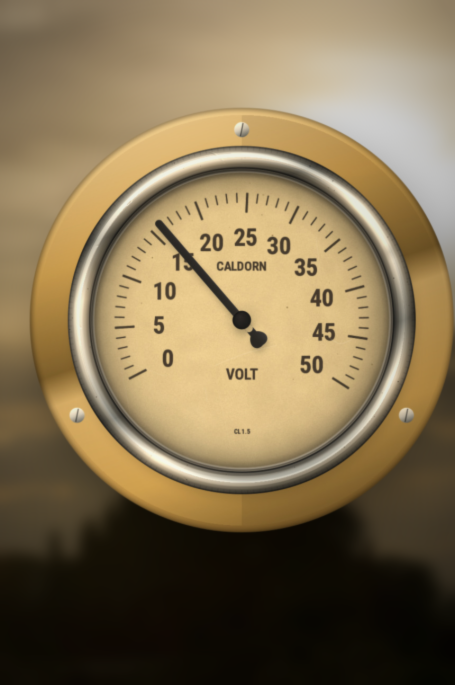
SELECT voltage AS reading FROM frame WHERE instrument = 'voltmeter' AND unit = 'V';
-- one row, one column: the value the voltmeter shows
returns 16 V
